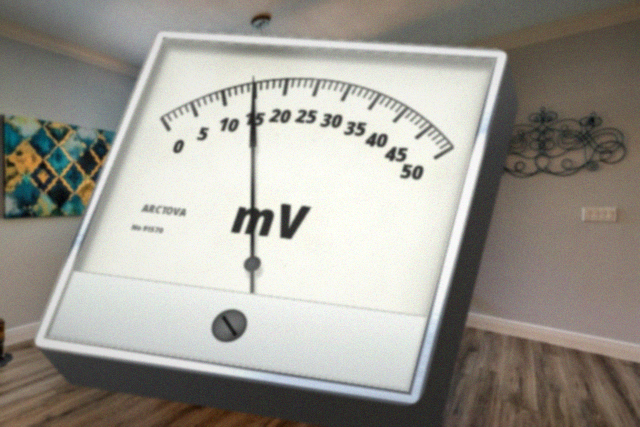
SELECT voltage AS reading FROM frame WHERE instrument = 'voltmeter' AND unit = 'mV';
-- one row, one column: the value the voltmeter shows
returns 15 mV
